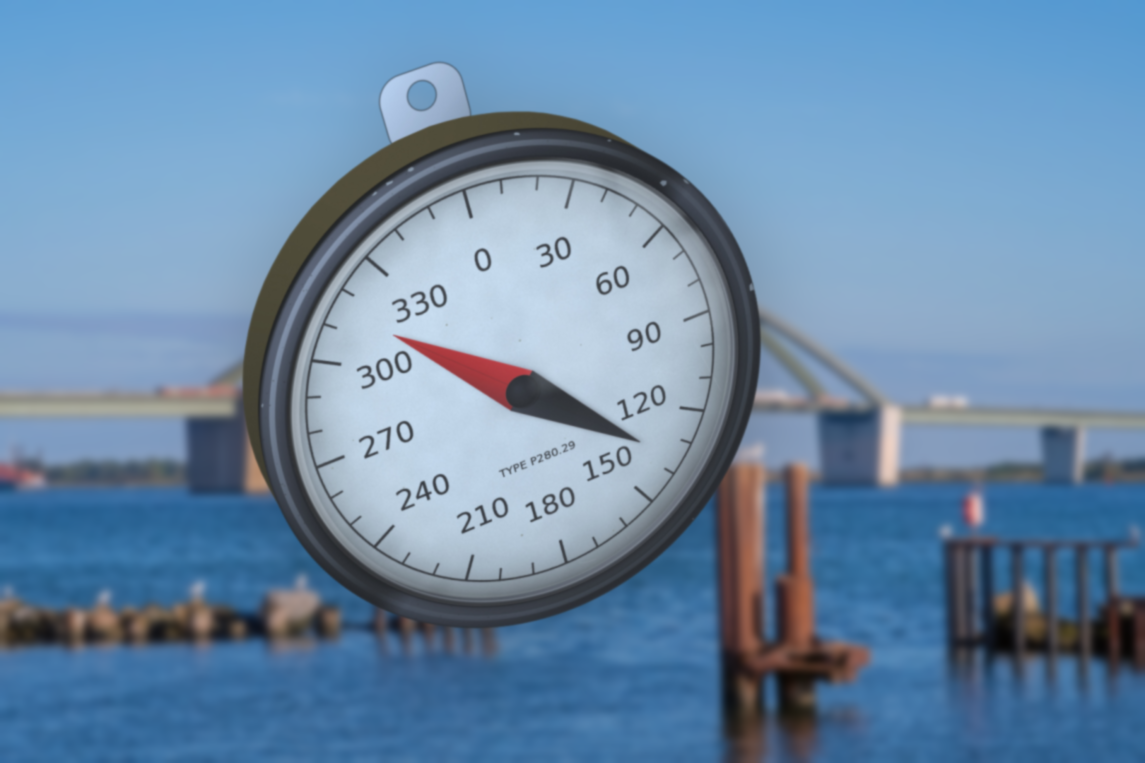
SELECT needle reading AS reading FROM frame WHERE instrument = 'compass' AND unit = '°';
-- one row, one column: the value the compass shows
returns 315 °
